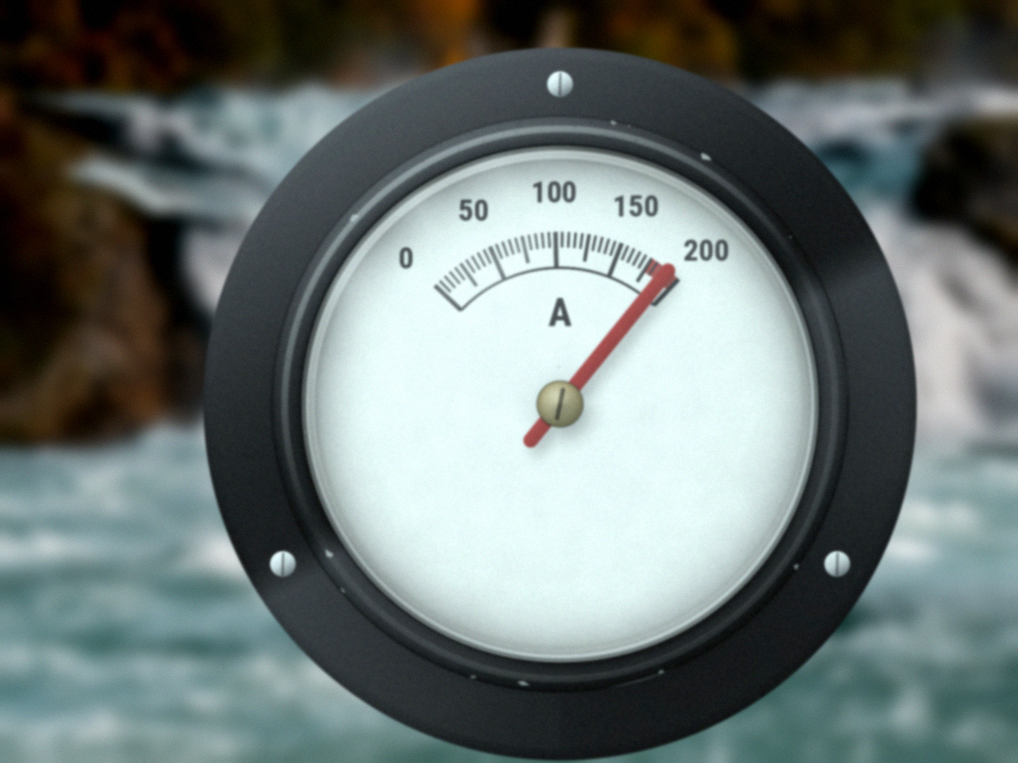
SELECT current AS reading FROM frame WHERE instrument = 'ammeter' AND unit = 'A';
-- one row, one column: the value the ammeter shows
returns 190 A
